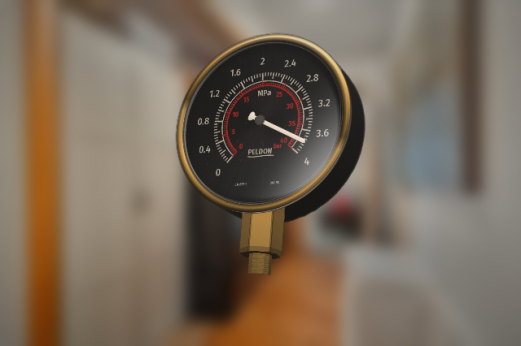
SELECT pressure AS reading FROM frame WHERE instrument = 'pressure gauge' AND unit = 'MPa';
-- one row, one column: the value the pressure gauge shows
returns 3.8 MPa
